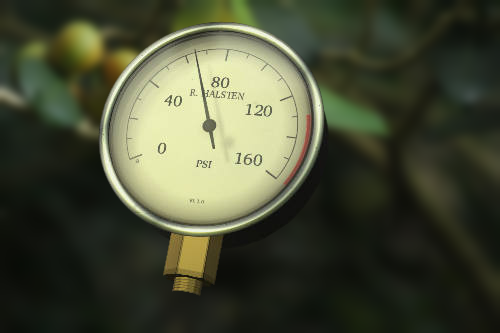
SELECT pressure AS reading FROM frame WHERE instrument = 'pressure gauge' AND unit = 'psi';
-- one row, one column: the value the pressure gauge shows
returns 65 psi
